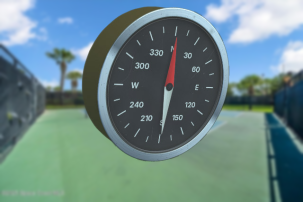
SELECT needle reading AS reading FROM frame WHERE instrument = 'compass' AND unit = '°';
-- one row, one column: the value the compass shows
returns 0 °
